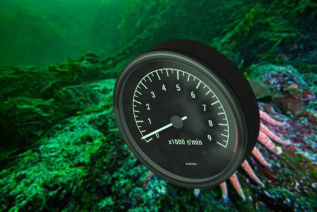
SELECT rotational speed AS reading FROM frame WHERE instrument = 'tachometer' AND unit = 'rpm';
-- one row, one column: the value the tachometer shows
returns 250 rpm
